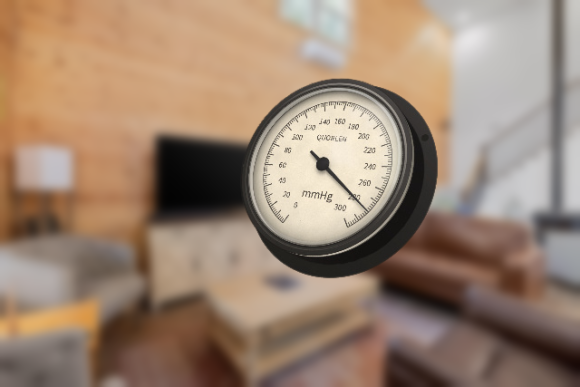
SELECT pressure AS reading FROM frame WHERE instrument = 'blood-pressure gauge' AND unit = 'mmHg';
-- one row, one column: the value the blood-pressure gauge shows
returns 280 mmHg
